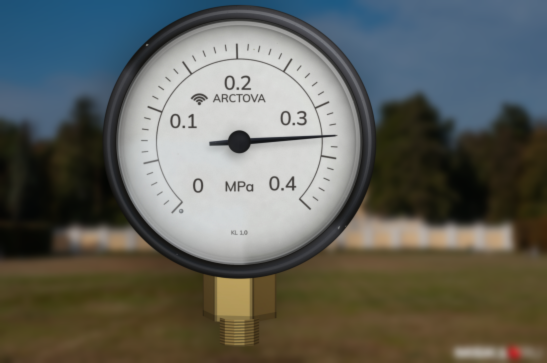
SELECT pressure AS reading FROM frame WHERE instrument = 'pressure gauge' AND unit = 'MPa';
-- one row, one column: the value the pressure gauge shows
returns 0.33 MPa
